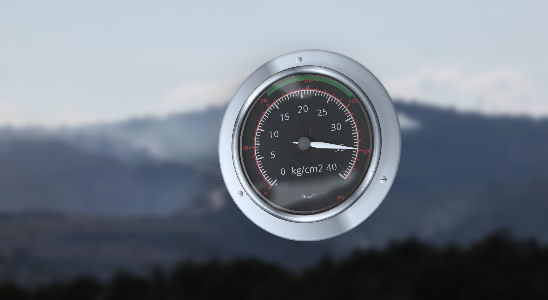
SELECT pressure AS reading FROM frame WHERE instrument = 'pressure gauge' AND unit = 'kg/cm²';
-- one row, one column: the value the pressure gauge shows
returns 35 kg/cm²
